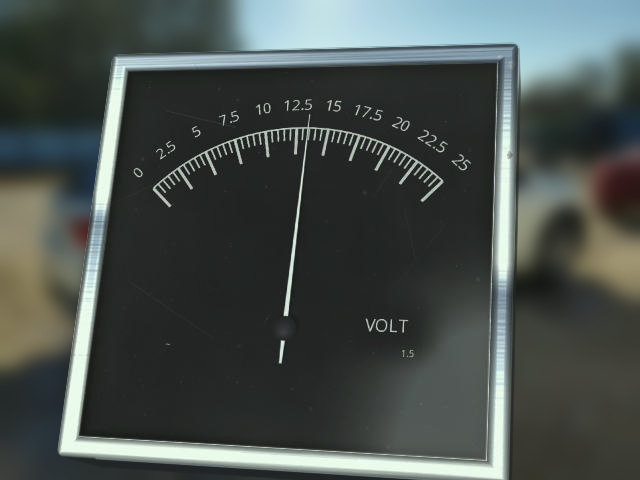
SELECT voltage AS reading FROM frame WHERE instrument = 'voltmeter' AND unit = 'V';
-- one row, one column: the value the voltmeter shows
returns 13.5 V
